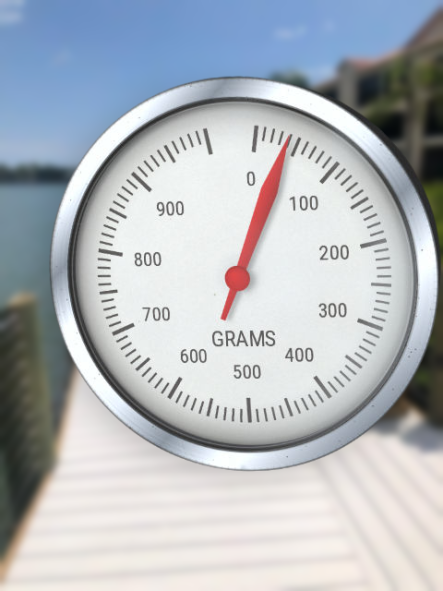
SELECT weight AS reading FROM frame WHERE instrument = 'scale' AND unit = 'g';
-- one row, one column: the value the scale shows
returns 40 g
